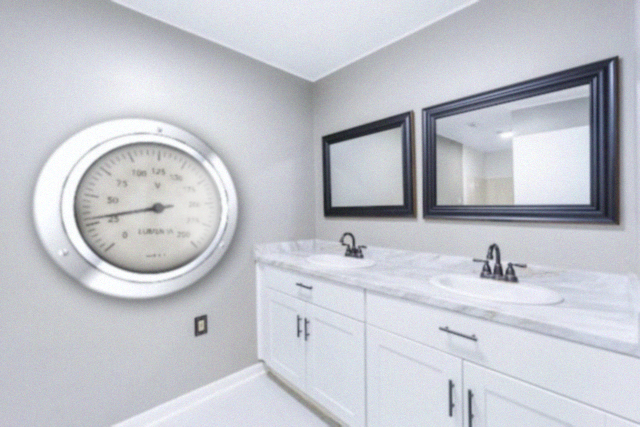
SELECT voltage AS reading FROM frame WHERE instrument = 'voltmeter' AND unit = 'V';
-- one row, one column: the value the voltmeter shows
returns 30 V
